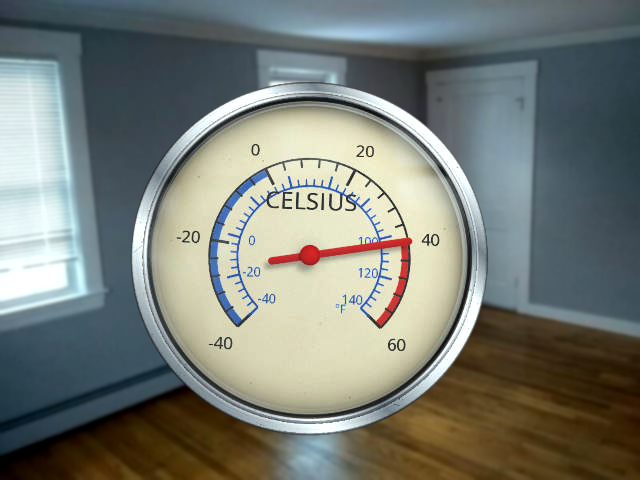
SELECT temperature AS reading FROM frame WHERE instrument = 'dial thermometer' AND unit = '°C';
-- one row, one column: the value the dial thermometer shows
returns 40 °C
